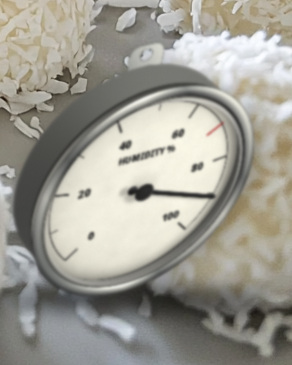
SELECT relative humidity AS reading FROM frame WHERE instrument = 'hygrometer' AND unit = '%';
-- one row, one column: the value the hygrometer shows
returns 90 %
